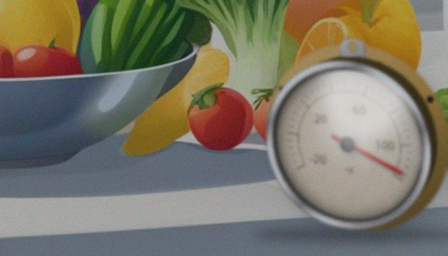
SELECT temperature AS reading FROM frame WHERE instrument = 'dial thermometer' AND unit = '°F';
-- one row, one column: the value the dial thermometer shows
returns 116 °F
